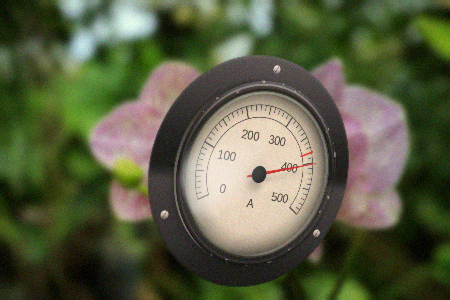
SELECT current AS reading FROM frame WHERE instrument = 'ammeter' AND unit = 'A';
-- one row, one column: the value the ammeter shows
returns 400 A
